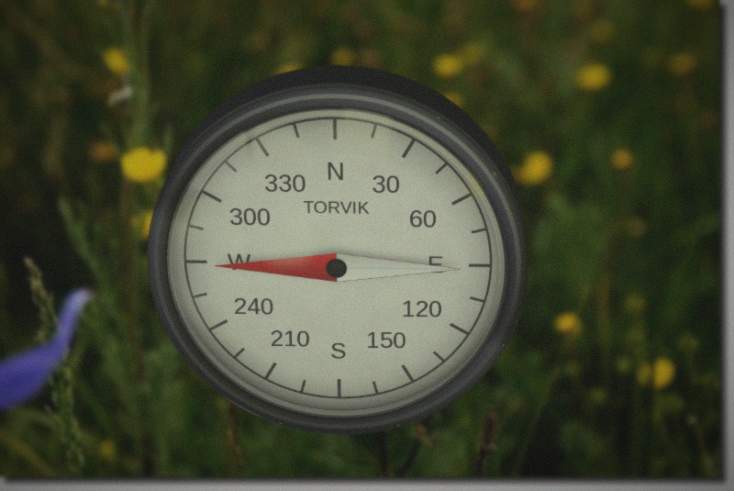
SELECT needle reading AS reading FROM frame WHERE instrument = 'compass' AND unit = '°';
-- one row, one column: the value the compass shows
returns 270 °
